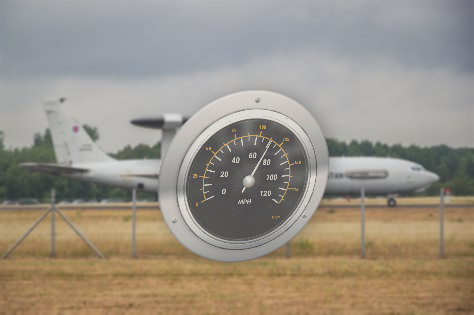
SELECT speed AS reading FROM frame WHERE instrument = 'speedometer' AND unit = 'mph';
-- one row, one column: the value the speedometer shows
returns 70 mph
